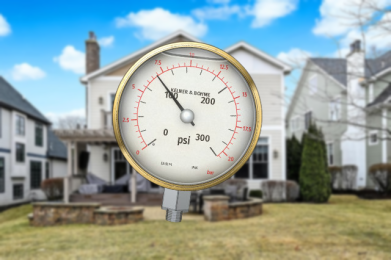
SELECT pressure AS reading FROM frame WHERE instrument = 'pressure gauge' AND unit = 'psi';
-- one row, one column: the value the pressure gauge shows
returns 100 psi
